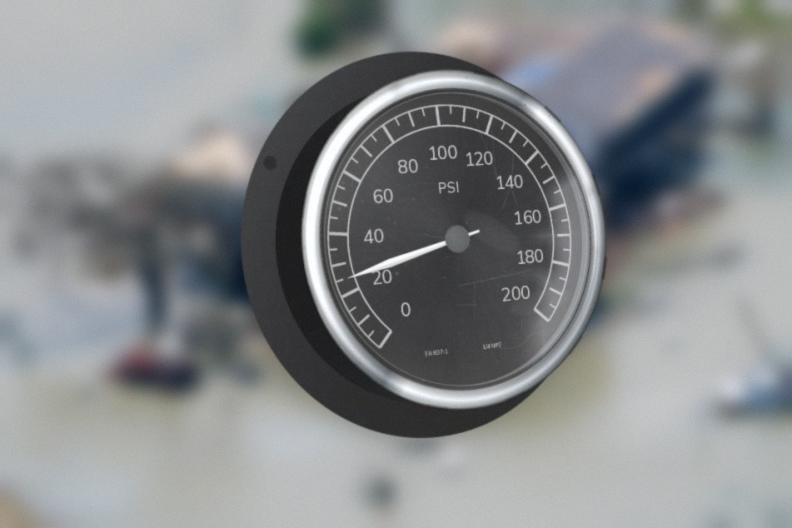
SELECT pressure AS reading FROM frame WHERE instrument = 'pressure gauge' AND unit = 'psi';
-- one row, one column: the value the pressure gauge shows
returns 25 psi
